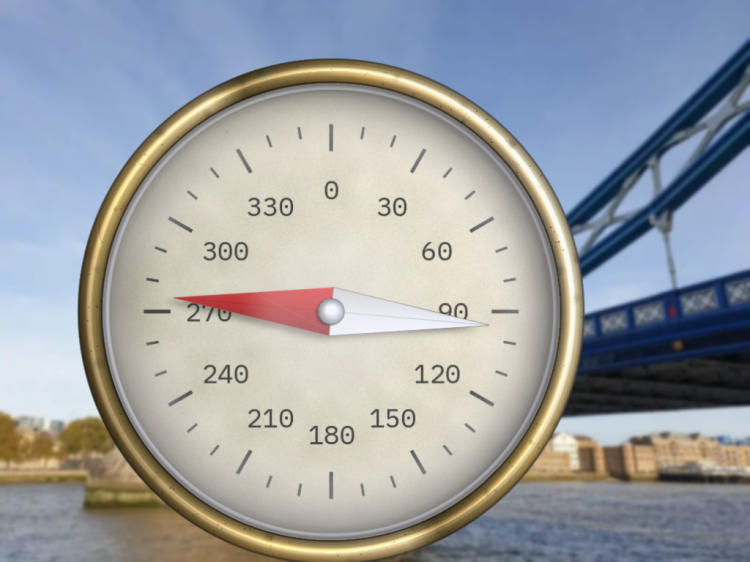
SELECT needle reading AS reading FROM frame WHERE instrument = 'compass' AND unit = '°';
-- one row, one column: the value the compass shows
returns 275 °
